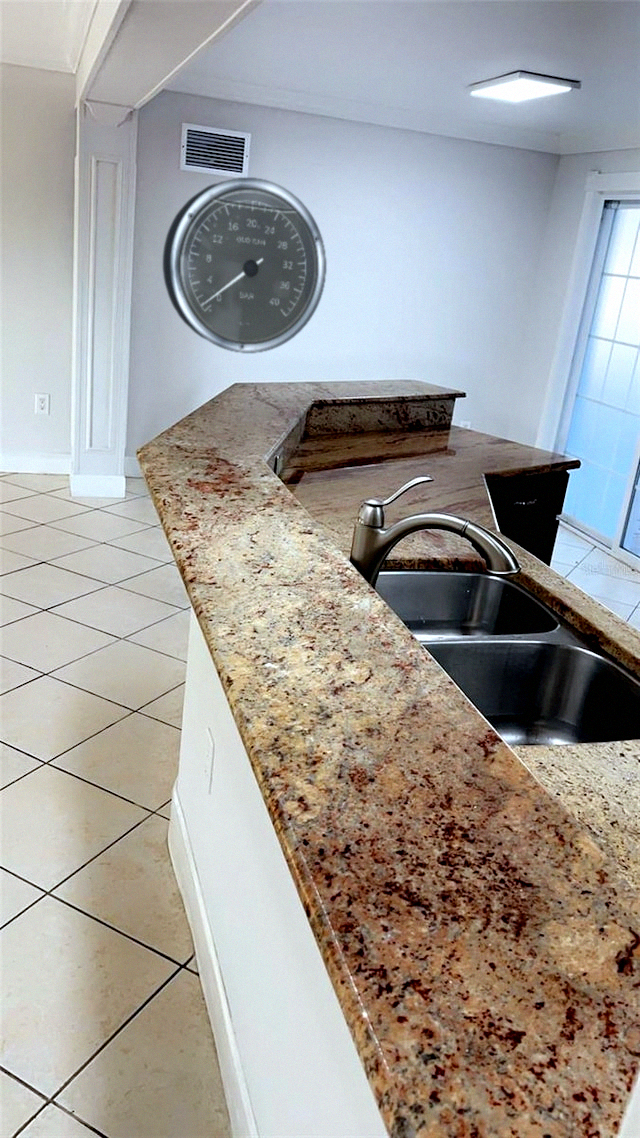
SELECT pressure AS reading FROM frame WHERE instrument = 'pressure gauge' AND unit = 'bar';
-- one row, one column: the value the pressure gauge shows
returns 1 bar
